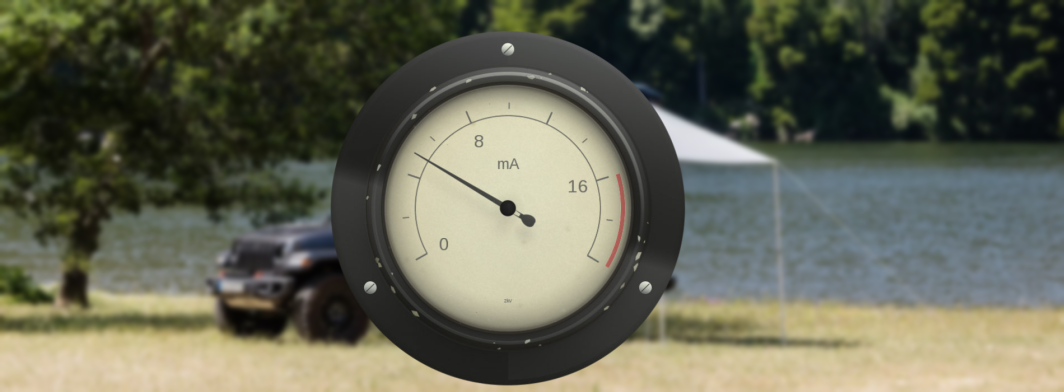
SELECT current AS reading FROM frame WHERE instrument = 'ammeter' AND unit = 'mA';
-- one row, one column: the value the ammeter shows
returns 5 mA
